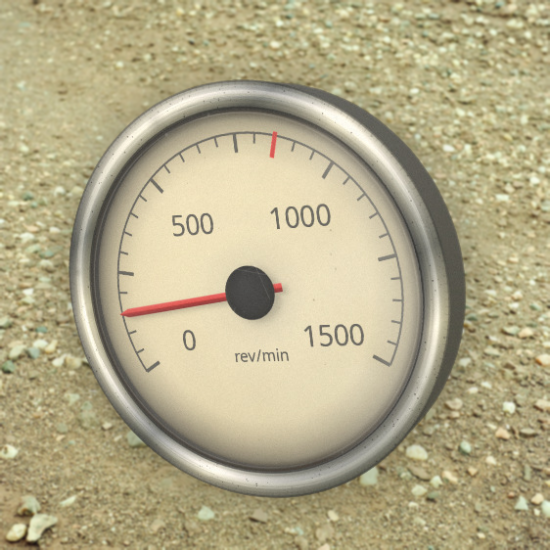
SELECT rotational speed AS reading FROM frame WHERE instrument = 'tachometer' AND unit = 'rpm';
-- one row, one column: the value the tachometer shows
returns 150 rpm
